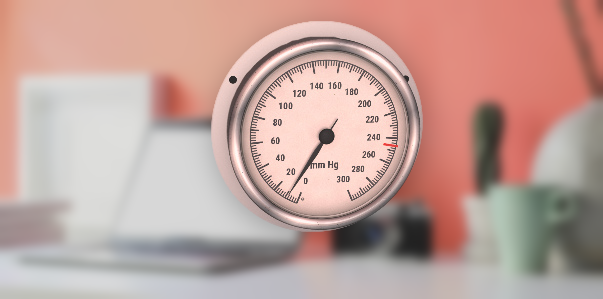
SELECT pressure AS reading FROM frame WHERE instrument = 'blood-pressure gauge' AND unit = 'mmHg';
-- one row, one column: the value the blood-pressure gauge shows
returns 10 mmHg
